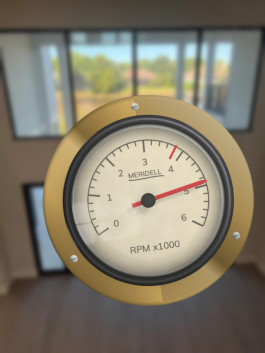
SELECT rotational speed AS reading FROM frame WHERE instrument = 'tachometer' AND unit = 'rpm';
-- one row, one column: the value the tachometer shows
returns 4900 rpm
